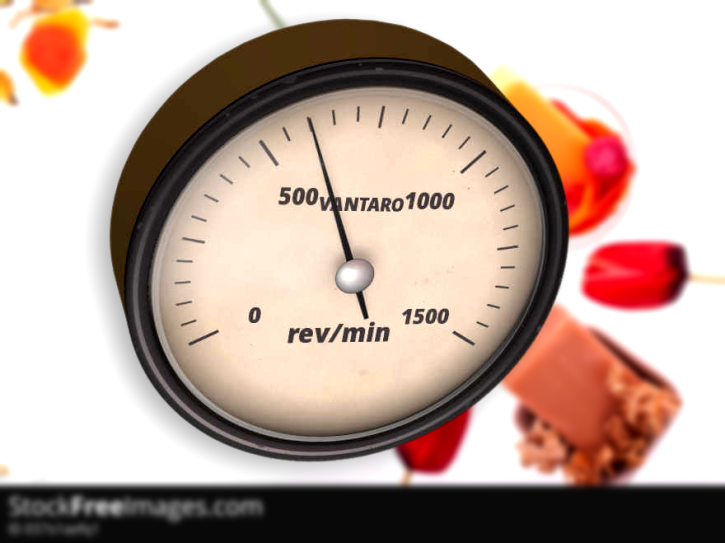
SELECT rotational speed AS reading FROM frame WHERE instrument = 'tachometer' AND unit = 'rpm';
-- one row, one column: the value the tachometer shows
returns 600 rpm
